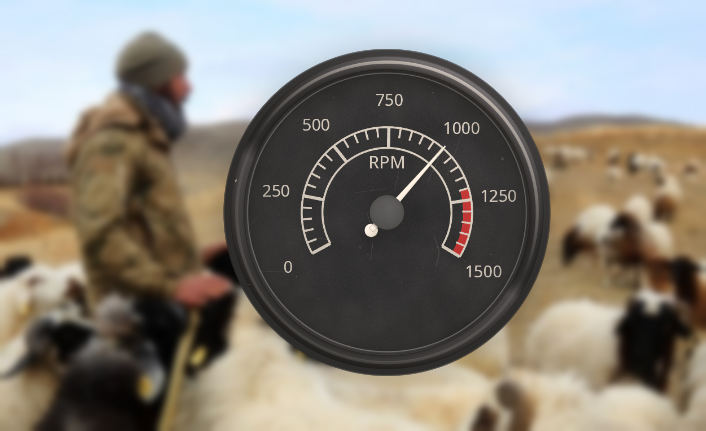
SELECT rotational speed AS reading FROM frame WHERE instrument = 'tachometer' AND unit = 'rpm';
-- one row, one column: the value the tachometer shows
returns 1000 rpm
